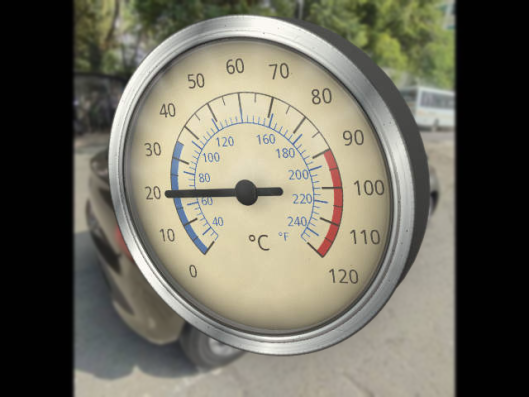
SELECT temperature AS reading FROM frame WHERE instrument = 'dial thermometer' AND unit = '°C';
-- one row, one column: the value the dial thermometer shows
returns 20 °C
